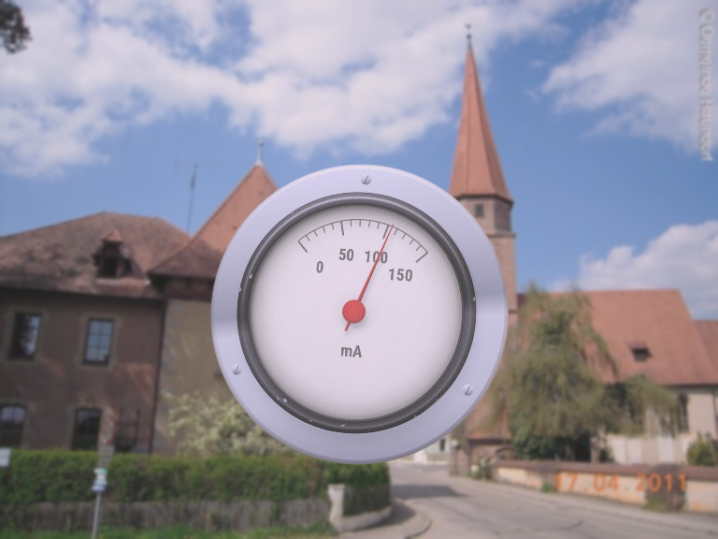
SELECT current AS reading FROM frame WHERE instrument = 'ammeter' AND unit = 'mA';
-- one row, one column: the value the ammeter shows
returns 105 mA
